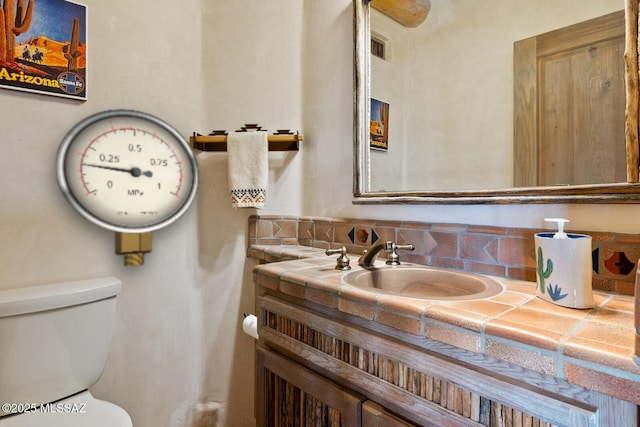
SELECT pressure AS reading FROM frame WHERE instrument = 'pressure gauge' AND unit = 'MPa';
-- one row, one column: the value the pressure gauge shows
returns 0.15 MPa
